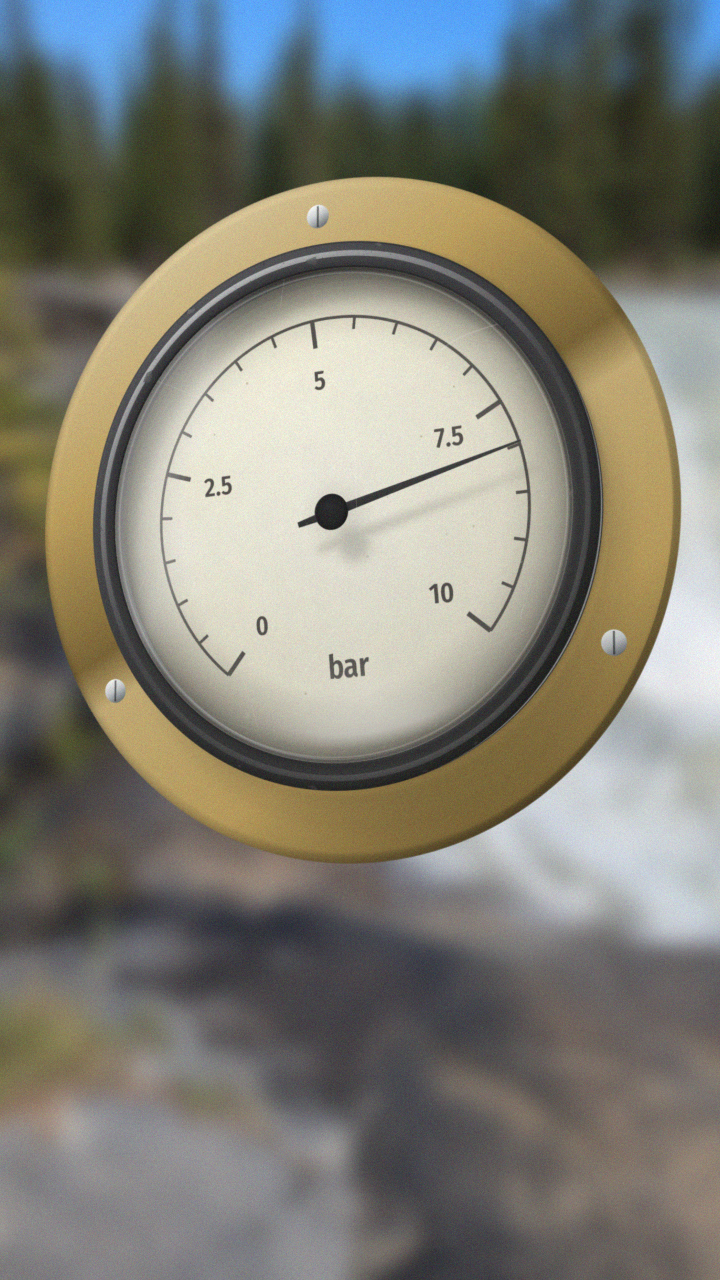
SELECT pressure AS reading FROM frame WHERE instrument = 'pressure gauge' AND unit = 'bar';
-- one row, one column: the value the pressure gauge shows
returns 8 bar
